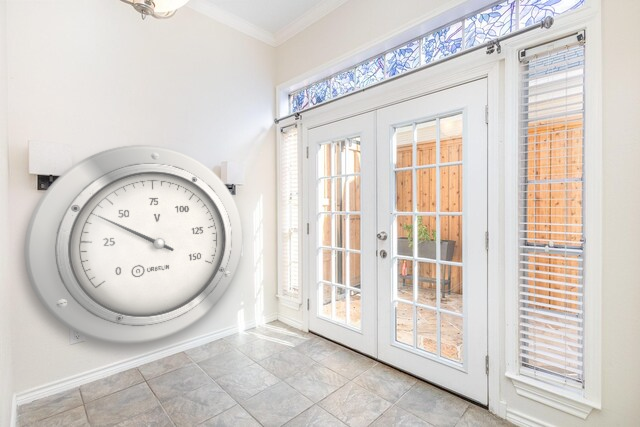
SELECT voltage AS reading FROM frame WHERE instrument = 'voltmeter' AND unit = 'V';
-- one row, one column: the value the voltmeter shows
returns 40 V
